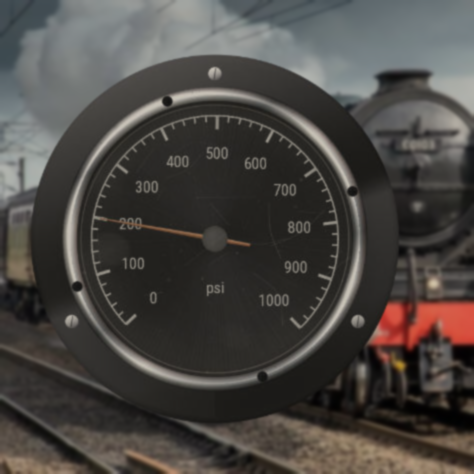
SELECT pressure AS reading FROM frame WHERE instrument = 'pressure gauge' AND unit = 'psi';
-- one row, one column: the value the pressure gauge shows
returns 200 psi
